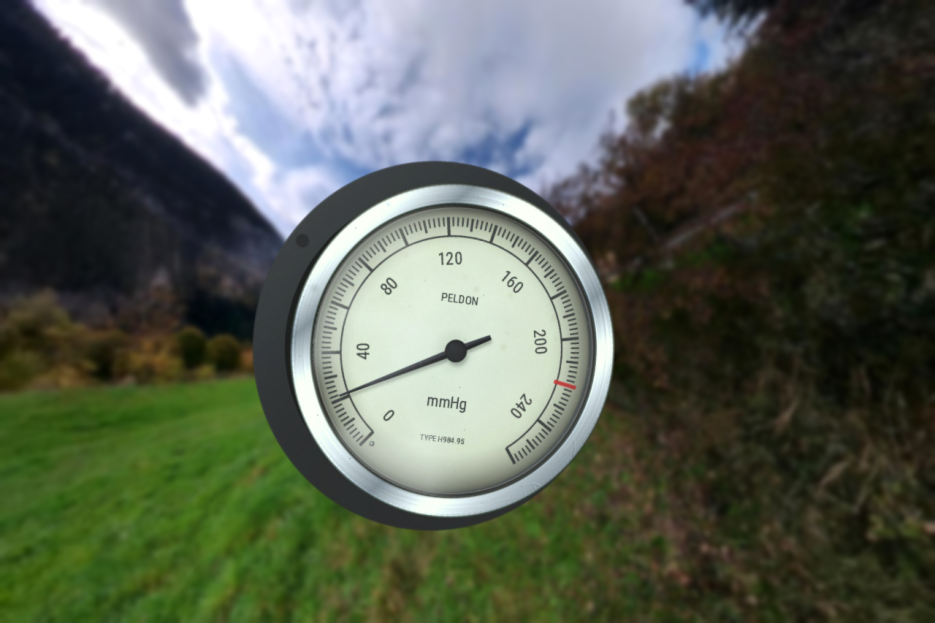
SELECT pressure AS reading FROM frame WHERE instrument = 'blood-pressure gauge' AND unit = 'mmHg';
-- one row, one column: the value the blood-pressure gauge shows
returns 22 mmHg
